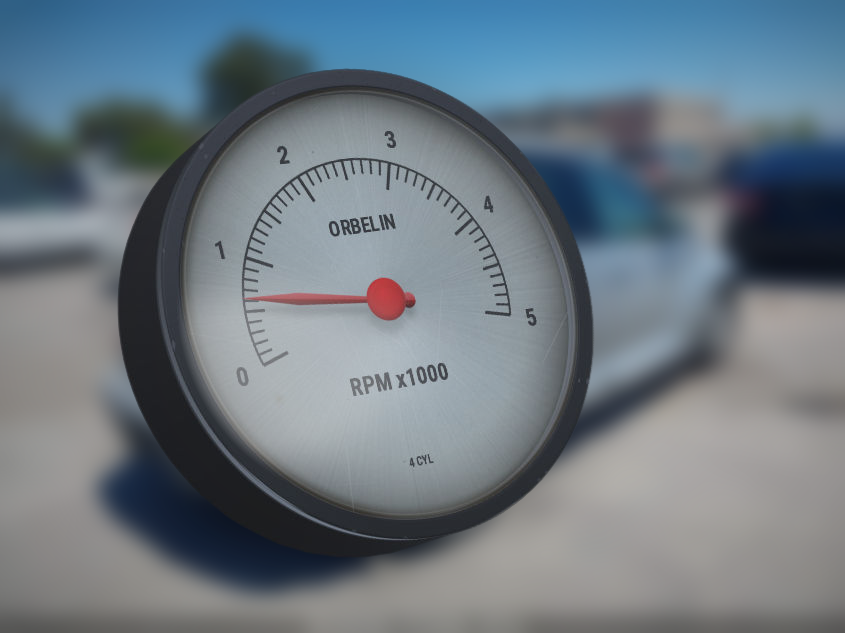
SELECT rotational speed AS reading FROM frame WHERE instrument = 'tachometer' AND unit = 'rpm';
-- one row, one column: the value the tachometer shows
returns 600 rpm
